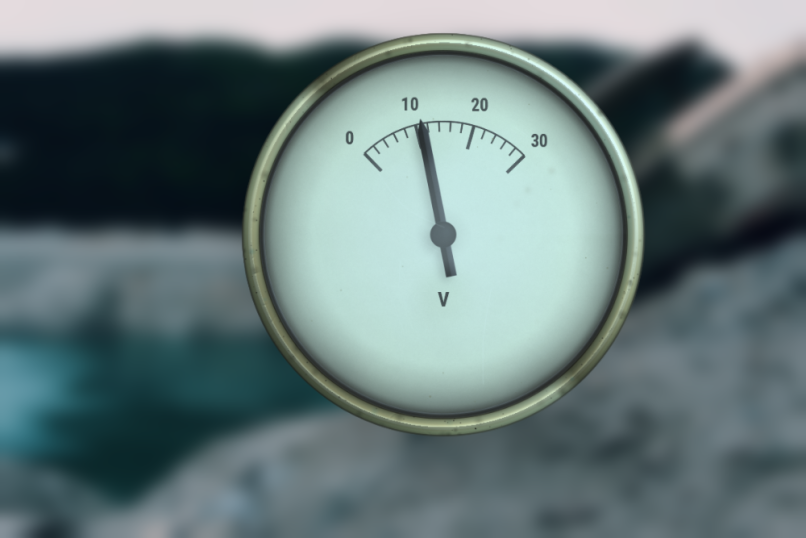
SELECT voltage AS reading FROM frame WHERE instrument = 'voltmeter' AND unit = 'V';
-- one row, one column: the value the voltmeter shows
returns 11 V
